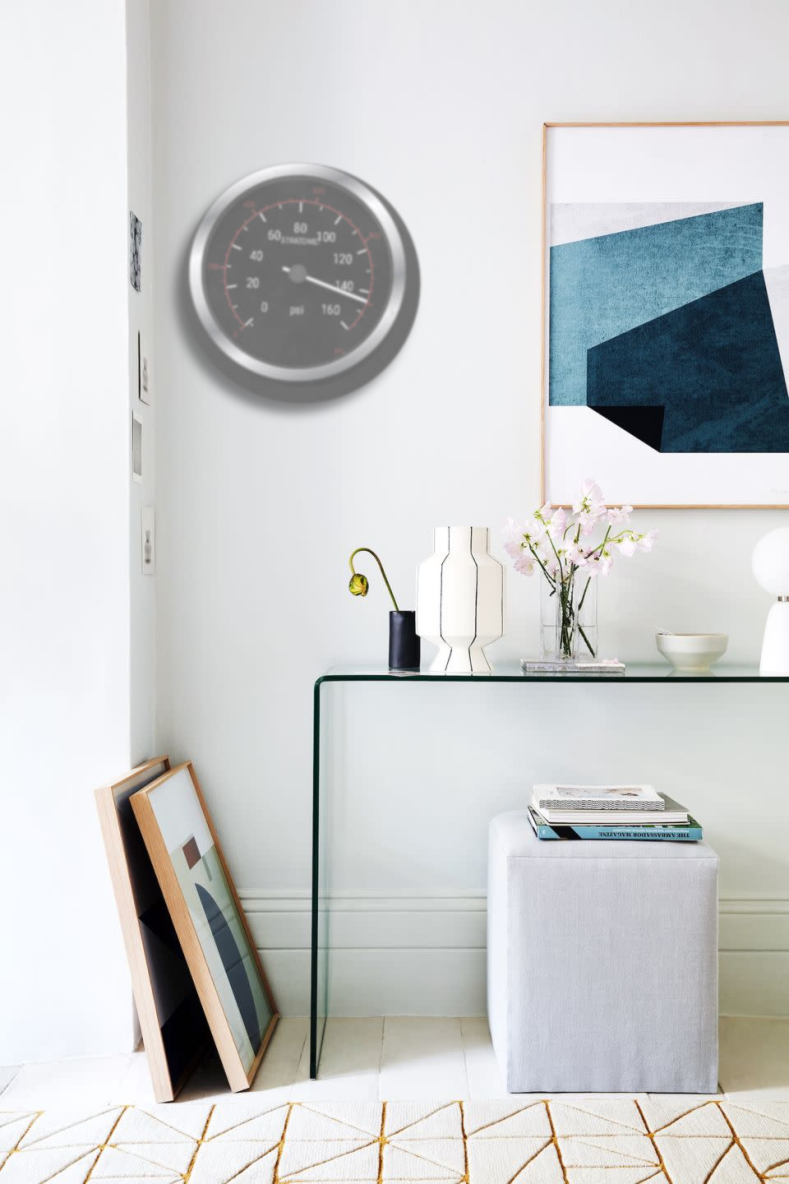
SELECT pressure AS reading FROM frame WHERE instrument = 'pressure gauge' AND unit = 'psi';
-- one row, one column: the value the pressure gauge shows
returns 145 psi
